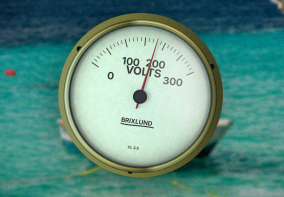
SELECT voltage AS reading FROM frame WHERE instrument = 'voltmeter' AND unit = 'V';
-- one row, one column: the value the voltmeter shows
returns 180 V
